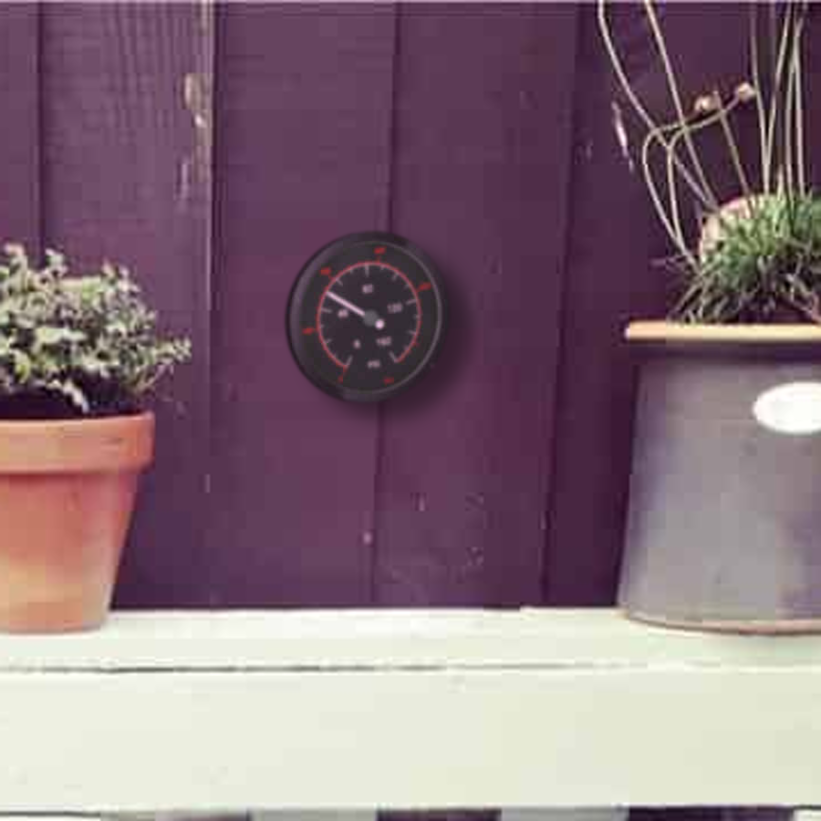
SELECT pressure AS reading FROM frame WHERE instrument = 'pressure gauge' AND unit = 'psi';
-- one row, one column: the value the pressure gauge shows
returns 50 psi
